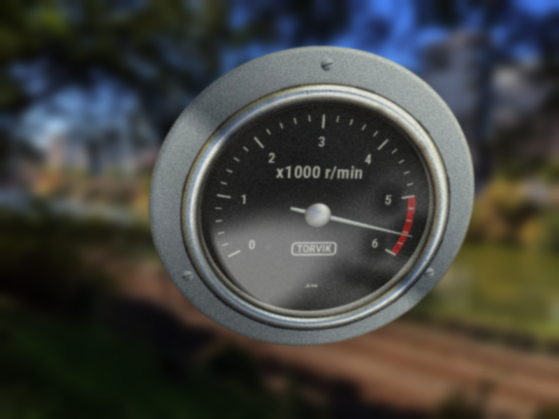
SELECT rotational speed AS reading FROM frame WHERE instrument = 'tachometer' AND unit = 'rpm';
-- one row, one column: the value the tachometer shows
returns 5600 rpm
